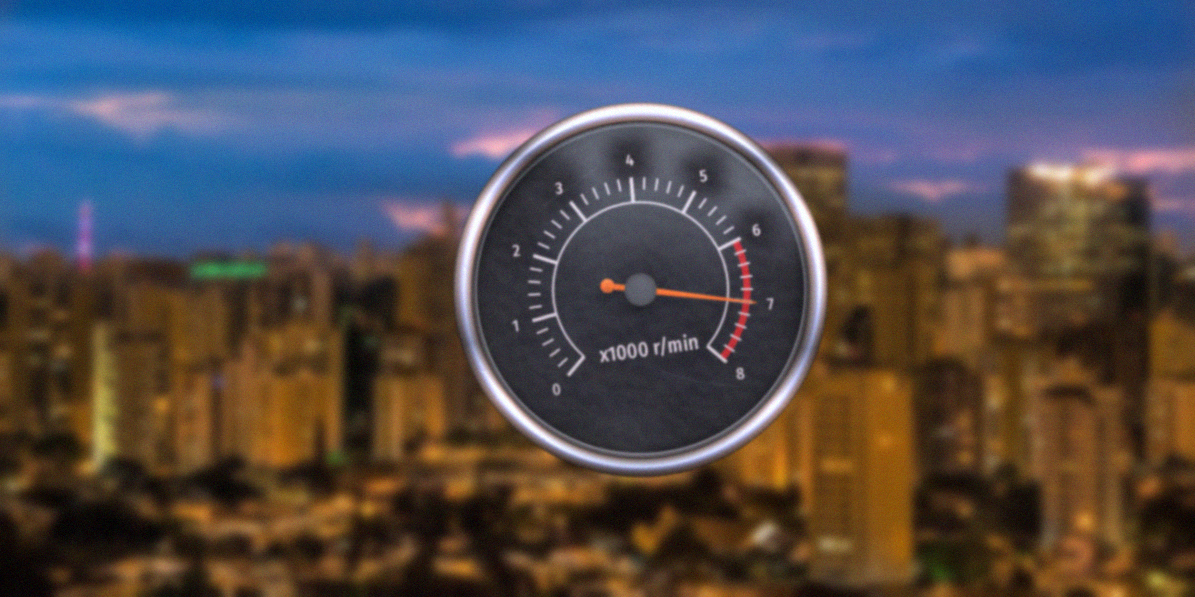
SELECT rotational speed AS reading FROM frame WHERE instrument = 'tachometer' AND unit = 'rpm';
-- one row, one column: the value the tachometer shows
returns 7000 rpm
